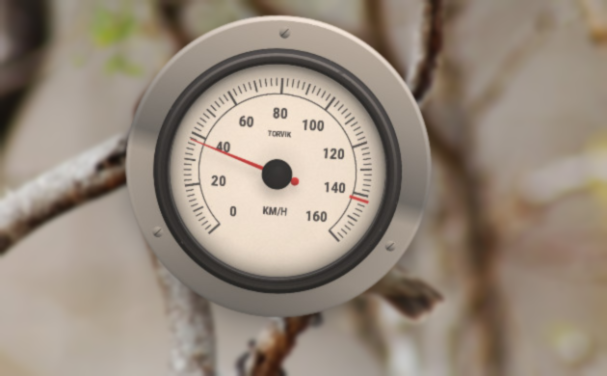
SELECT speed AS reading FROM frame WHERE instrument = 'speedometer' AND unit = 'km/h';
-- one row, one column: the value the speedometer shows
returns 38 km/h
